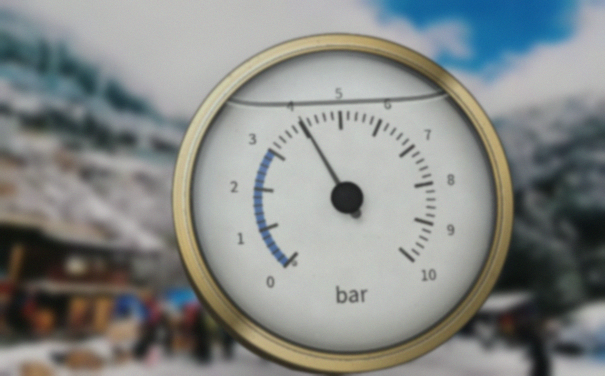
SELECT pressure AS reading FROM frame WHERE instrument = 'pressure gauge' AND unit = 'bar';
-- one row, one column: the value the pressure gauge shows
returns 4 bar
